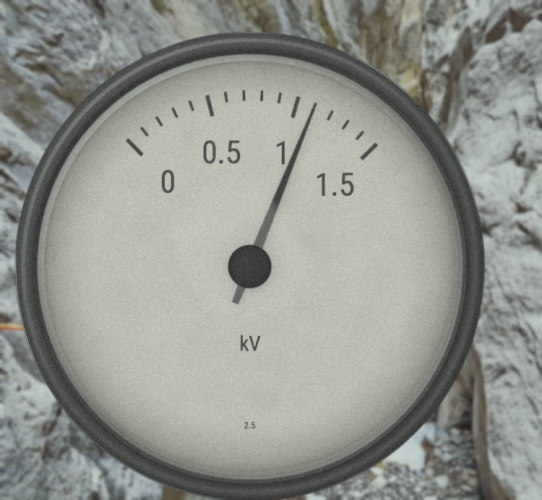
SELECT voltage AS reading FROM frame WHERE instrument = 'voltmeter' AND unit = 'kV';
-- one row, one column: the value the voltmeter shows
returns 1.1 kV
